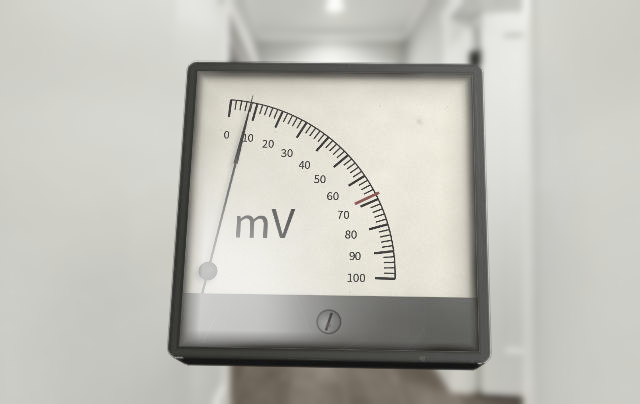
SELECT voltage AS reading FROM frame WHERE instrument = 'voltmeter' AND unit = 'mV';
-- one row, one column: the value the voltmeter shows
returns 8 mV
